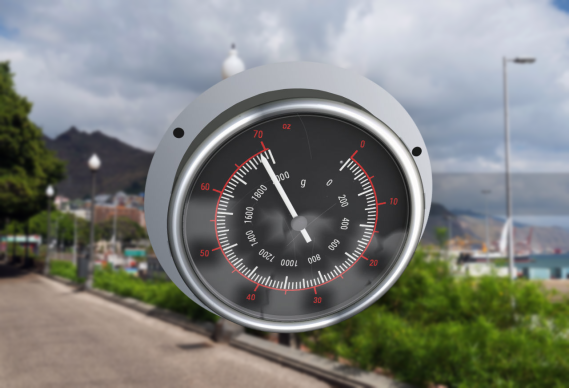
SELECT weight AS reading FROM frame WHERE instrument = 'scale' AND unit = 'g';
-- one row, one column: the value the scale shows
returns 1960 g
